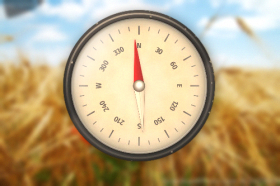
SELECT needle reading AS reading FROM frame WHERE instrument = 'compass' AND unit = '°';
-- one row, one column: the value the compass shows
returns 355 °
